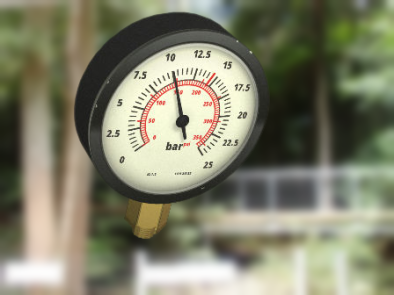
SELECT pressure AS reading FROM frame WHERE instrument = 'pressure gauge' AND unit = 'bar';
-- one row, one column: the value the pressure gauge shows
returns 10 bar
